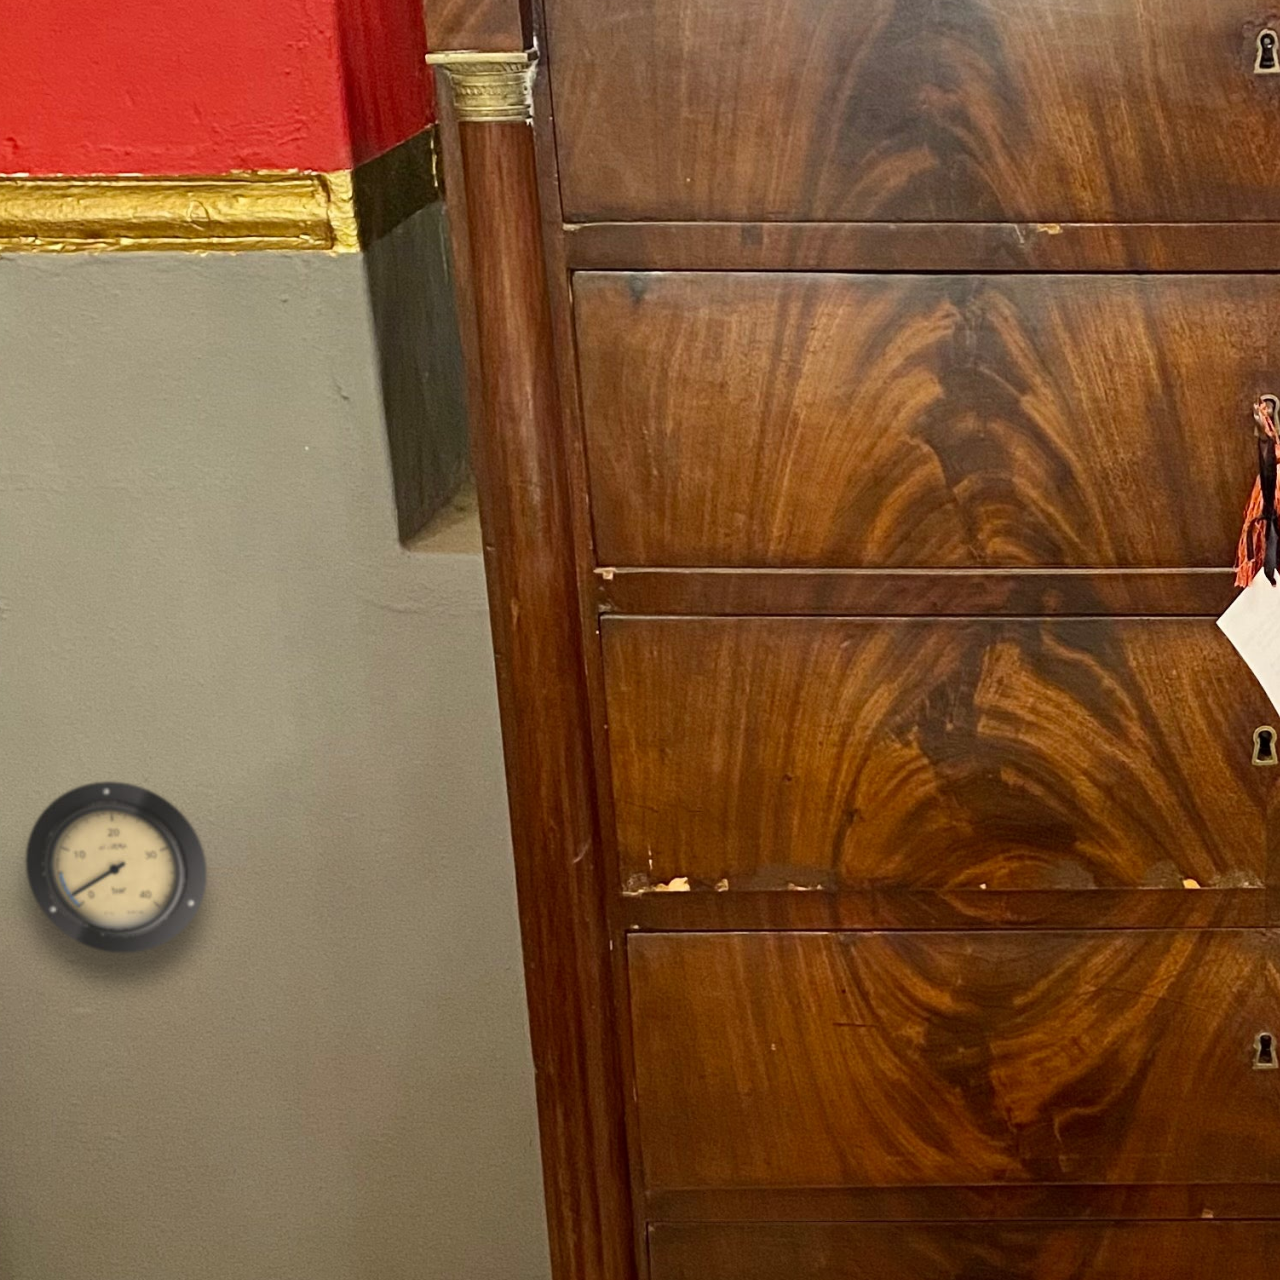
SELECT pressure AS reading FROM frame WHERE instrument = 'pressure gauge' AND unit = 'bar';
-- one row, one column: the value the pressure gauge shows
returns 2 bar
